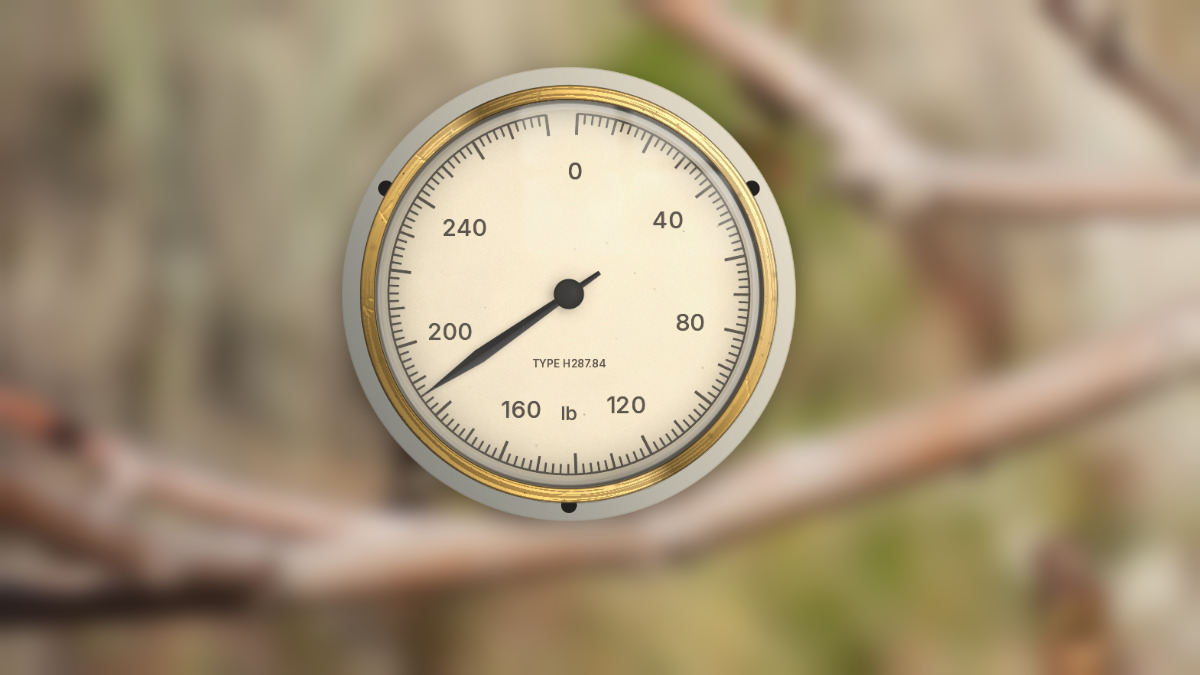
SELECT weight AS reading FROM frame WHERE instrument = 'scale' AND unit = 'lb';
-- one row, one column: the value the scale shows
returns 186 lb
